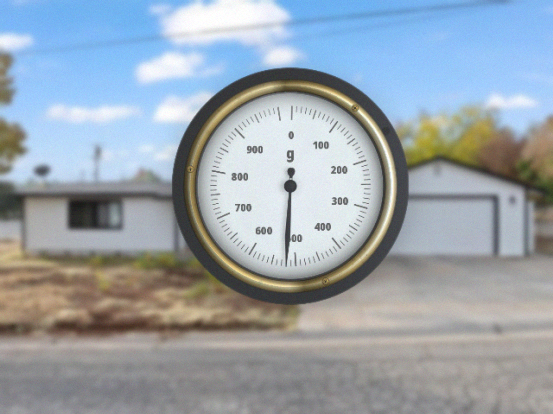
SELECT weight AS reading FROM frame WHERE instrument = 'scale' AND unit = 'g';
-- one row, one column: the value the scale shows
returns 520 g
